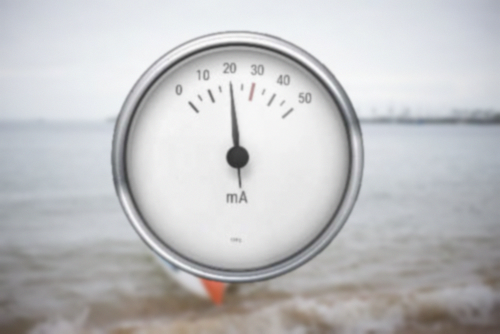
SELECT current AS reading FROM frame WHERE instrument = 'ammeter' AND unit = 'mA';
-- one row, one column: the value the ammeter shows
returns 20 mA
